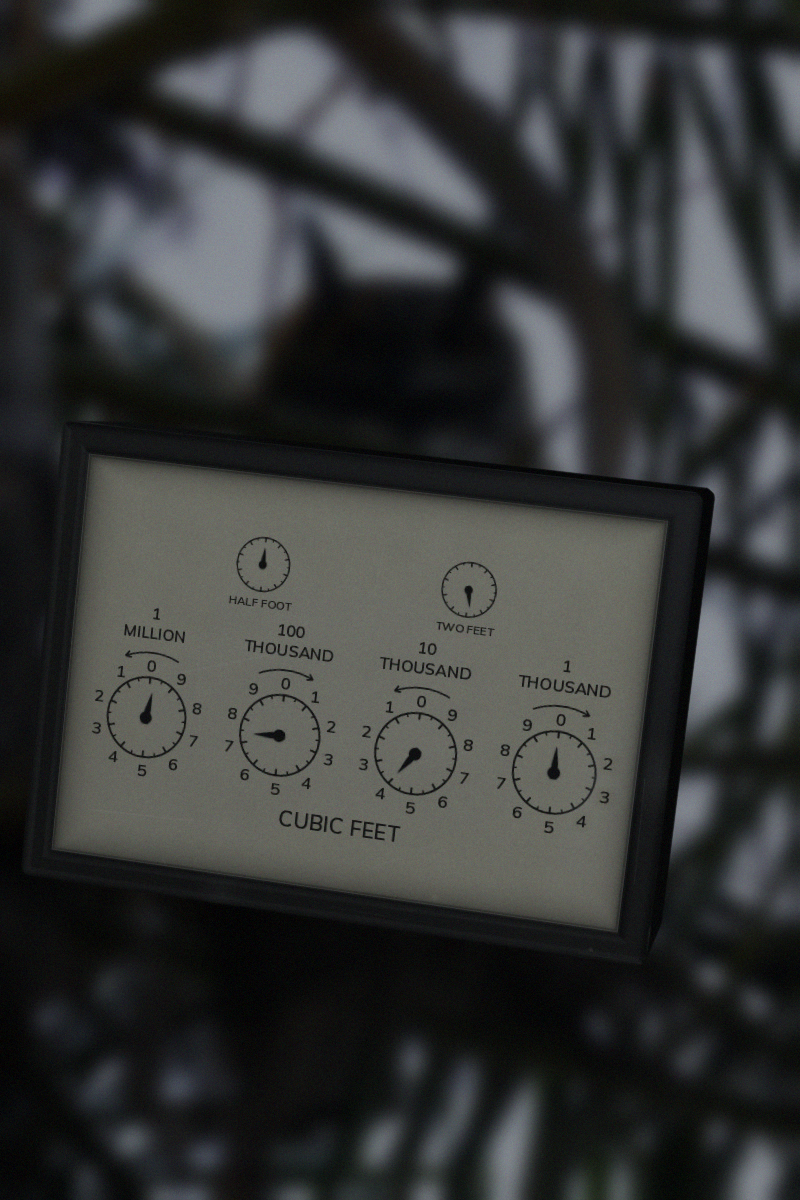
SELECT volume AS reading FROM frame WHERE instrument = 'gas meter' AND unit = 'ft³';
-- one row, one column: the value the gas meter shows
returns 974000 ft³
